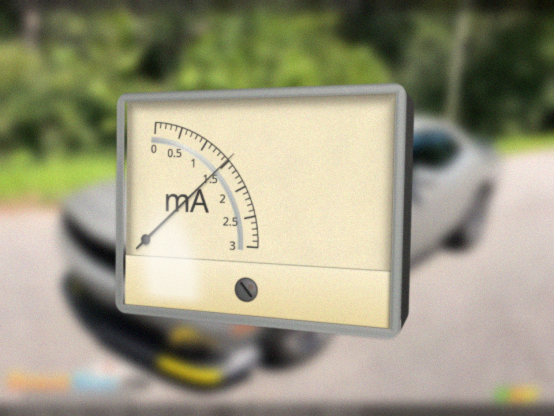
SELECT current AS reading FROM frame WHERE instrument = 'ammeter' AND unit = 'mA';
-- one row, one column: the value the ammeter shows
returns 1.5 mA
